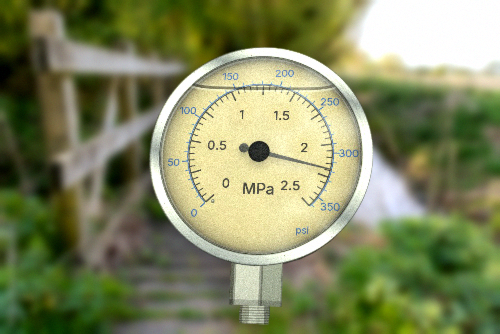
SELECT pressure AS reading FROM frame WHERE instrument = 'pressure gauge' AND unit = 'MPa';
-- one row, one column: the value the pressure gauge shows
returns 2.2 MPa
